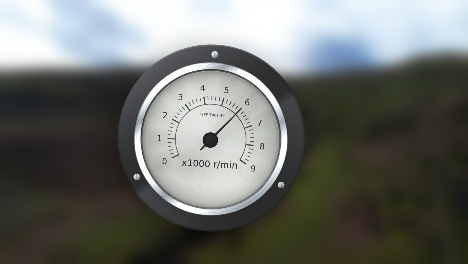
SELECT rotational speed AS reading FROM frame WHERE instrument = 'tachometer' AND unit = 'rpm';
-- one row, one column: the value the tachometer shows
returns 6000 rpm
